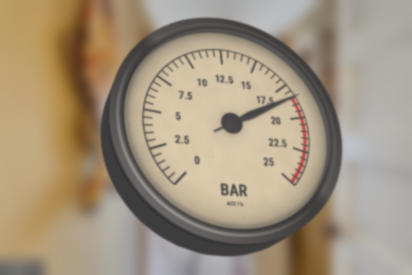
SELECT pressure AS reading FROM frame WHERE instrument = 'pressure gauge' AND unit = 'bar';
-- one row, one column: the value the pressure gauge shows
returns 18.5 bar
